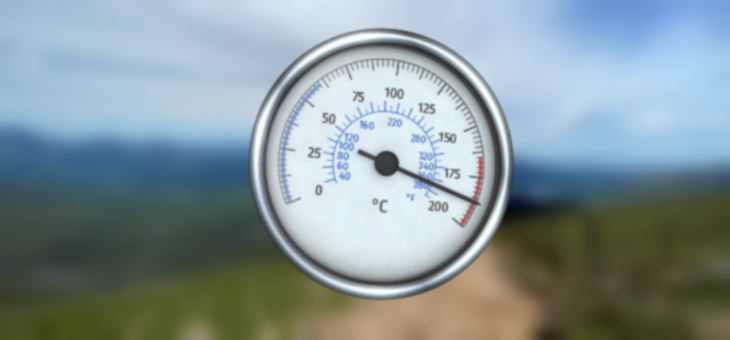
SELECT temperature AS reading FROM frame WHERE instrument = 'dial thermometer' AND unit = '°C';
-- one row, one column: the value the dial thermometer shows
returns 187.5 °C
